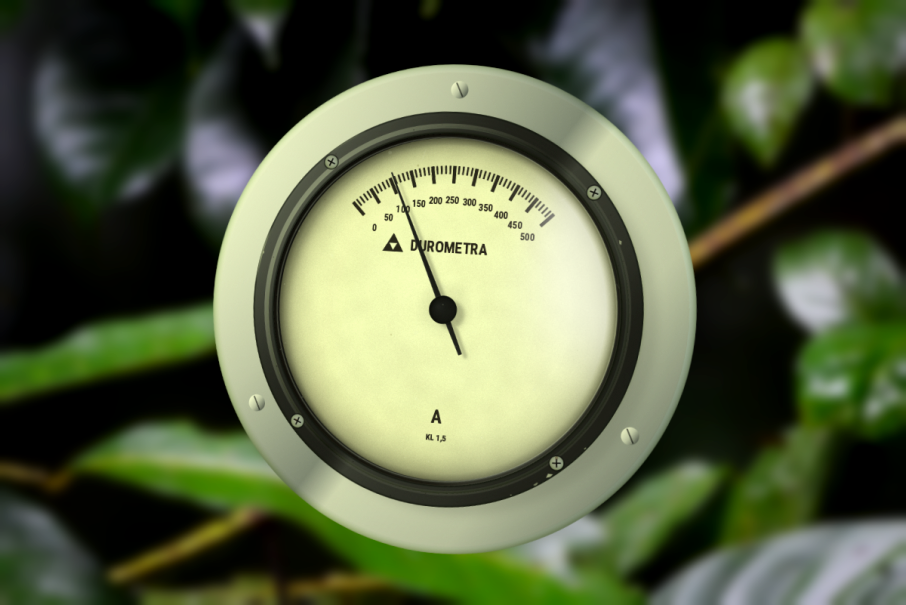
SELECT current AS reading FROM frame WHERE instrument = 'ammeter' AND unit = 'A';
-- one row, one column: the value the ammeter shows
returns 110 A
